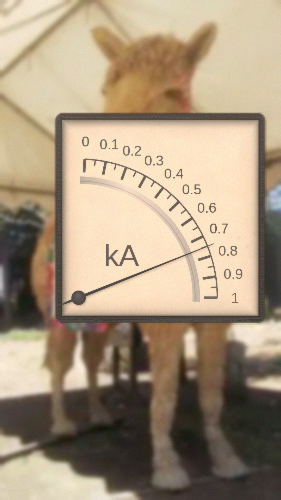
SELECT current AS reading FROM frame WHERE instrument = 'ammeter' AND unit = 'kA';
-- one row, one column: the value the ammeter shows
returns 0.75 kA
